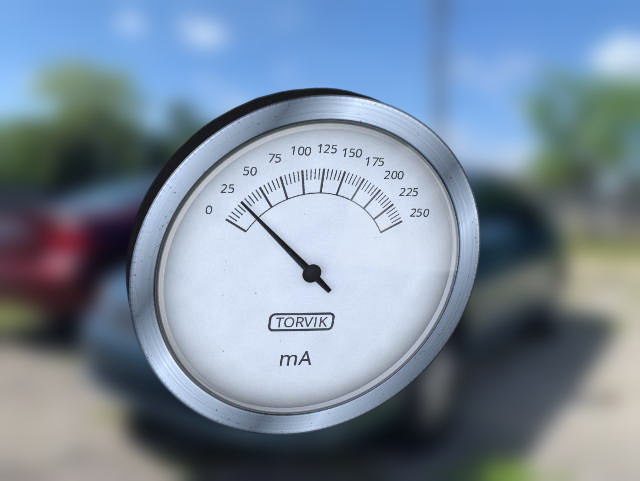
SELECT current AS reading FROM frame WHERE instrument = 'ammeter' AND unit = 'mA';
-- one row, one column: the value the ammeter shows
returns 25 mA
